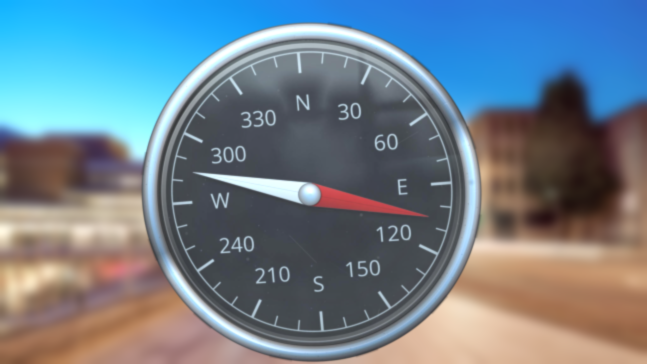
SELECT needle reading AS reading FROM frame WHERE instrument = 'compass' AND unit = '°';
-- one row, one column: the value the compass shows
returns 105 °
